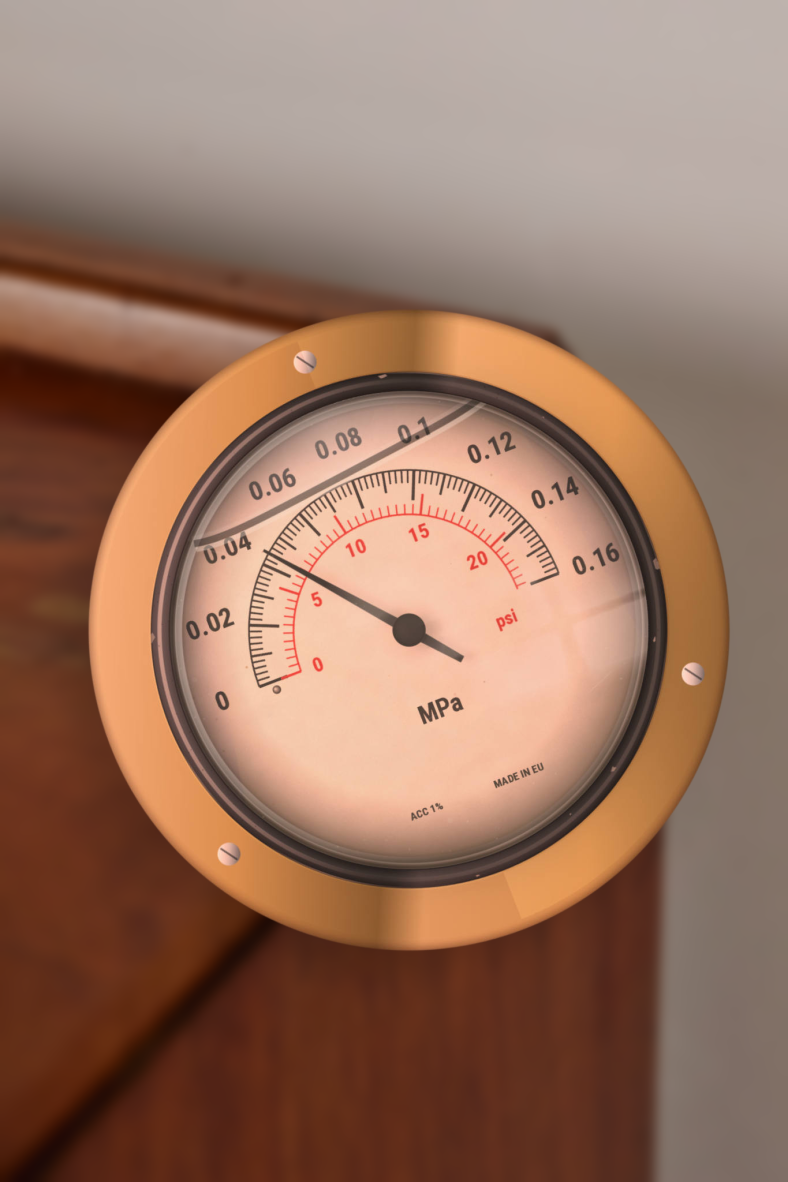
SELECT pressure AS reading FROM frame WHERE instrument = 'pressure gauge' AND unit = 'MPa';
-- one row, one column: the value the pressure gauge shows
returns 0.044 MPa
